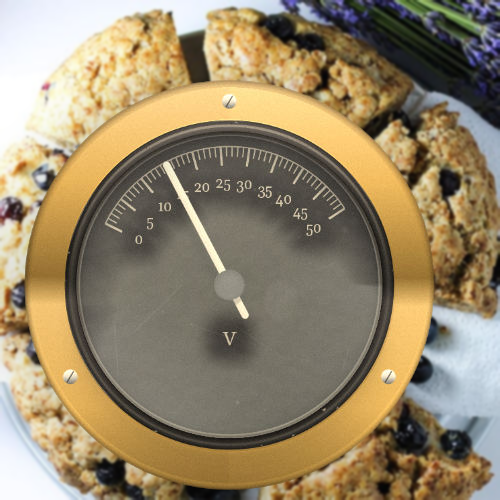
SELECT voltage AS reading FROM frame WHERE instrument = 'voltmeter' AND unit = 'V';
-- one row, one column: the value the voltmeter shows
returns 15 V
